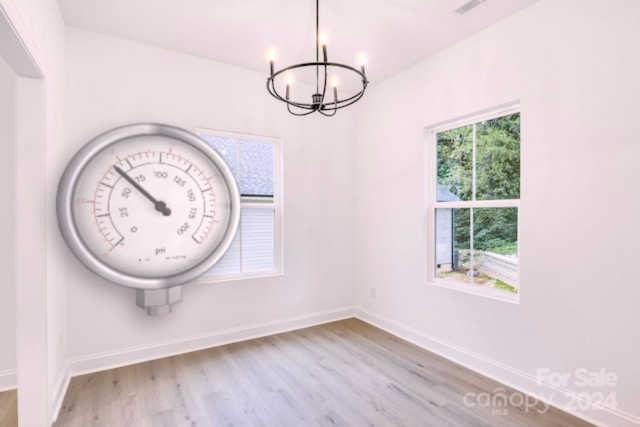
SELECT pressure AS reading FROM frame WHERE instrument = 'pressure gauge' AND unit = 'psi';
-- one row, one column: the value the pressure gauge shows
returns 65 psi
